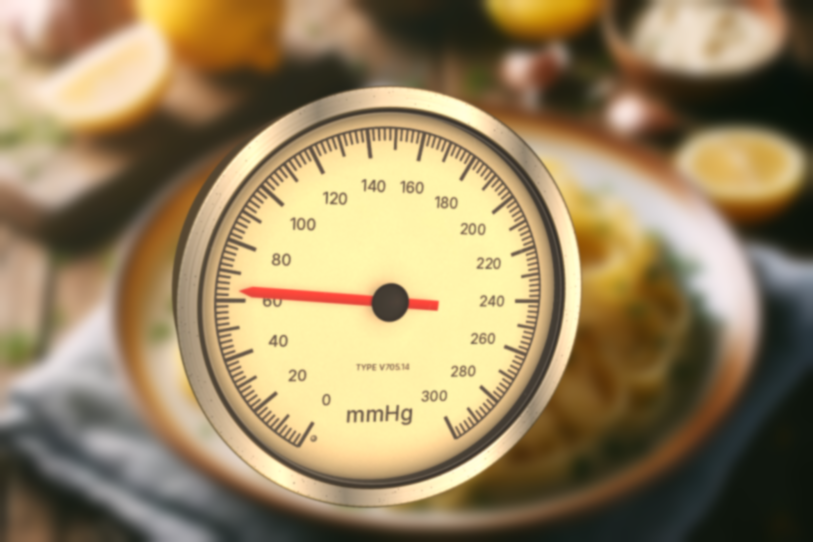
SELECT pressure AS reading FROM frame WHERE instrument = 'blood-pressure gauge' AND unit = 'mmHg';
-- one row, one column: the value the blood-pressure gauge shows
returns 64 mmHg
